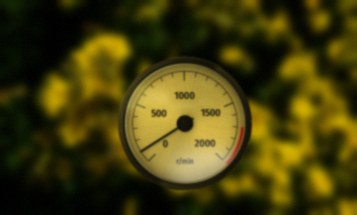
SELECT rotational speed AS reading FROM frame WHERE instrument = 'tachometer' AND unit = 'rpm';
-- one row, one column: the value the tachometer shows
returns 100 rpm
